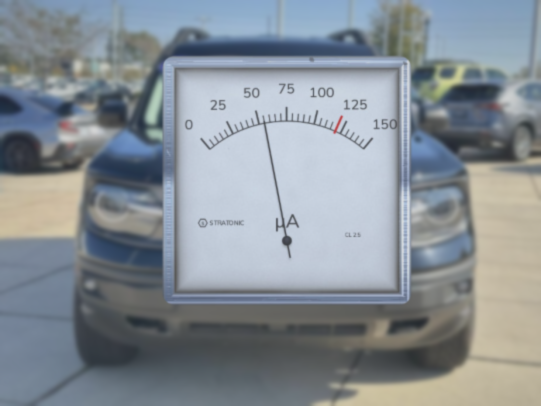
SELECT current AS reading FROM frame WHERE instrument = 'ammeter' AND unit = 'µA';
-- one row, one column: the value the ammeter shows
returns 55 µA
